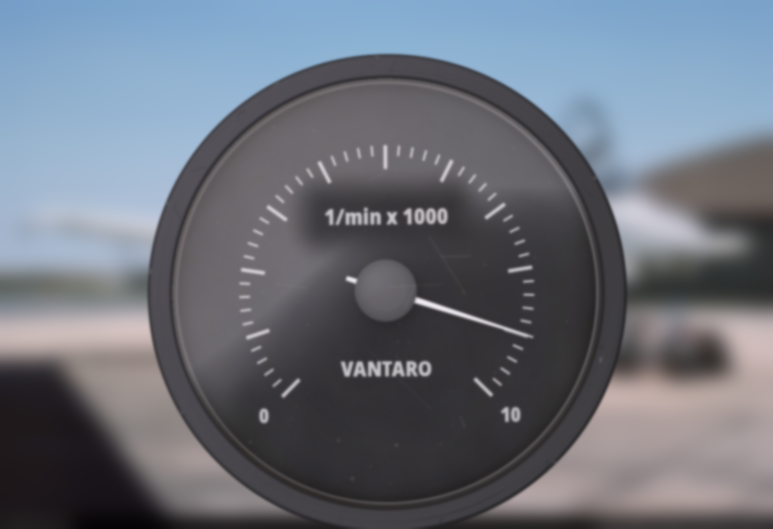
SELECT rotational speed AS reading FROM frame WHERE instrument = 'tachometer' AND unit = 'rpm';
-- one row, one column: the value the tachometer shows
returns 9000 rpm
